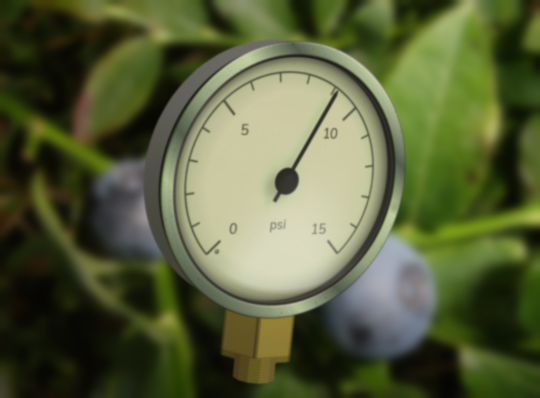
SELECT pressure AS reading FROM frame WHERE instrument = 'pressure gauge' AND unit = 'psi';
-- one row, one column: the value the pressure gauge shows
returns 9 psi
